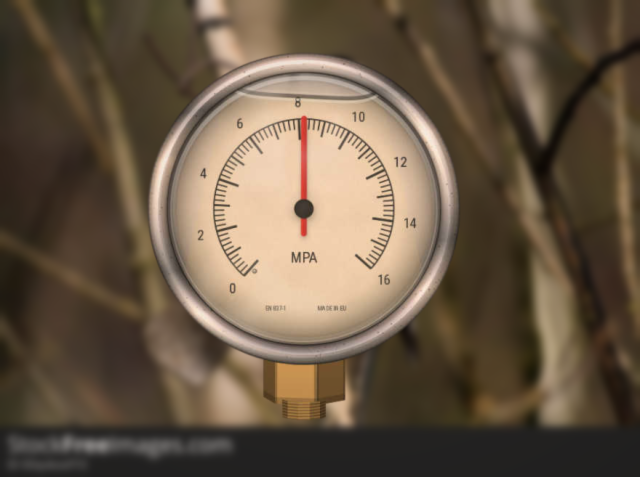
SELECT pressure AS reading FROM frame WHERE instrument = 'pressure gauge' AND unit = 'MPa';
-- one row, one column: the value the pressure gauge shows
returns 8.2 MPa
